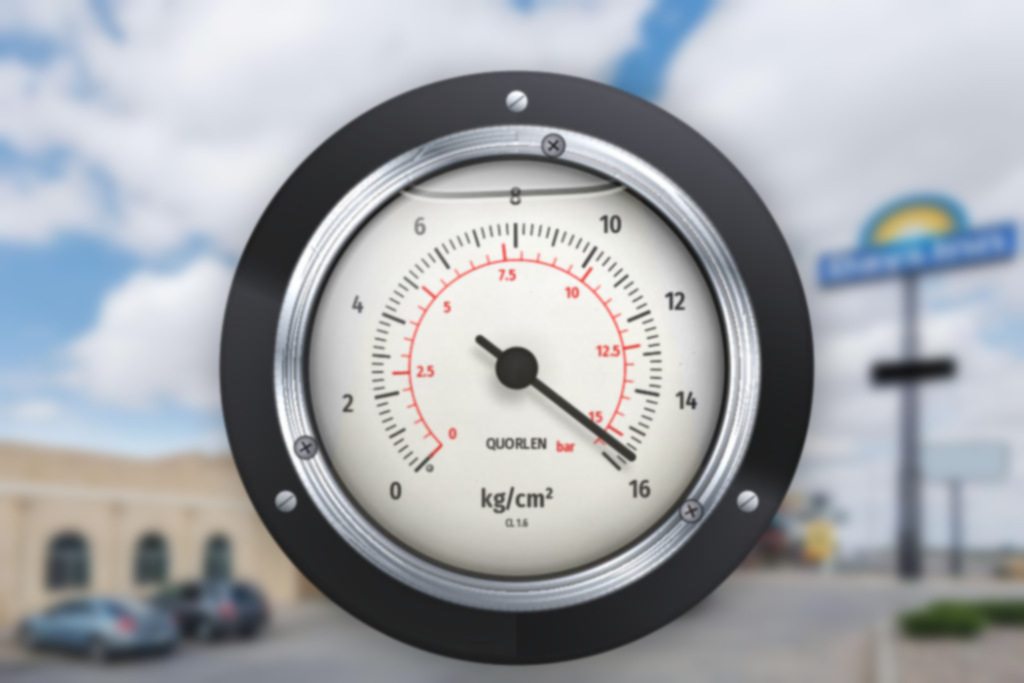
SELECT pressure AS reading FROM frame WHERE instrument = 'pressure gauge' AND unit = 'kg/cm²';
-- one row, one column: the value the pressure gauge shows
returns 15.6 kg/cm²
